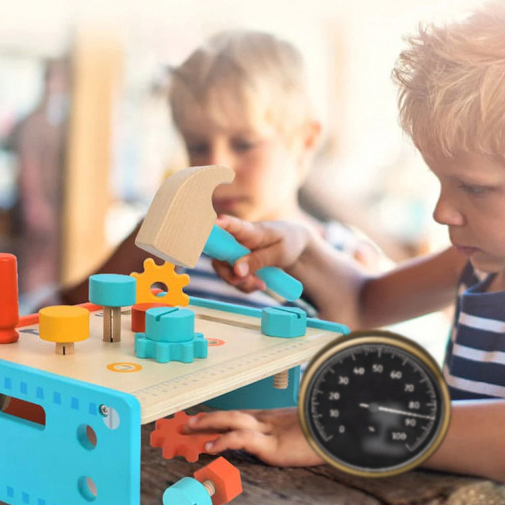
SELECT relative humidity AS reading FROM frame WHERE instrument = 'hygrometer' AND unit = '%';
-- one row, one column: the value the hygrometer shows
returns 85 %
